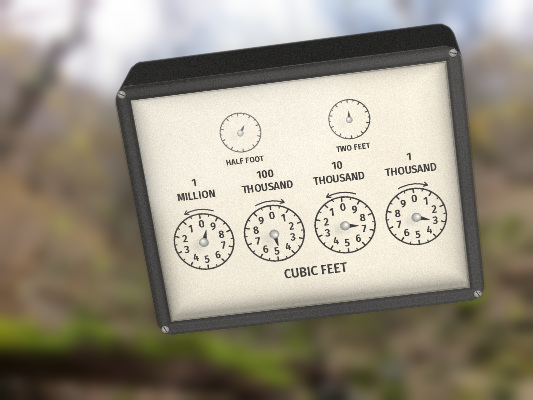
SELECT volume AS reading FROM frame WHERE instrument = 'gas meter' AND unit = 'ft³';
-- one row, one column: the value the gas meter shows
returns 947300 ft³
